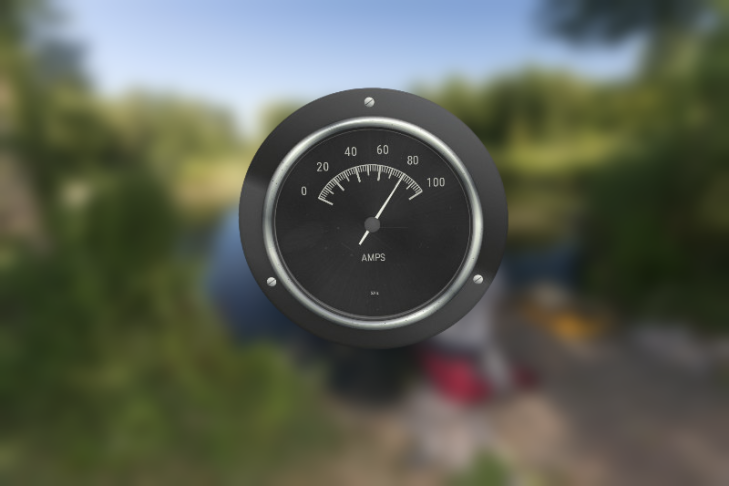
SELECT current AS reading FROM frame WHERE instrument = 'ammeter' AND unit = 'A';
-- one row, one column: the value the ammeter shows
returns 80 A
